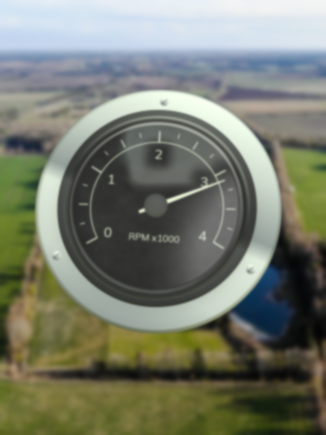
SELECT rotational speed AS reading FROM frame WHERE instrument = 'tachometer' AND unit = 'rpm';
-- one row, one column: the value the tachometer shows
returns 3125 rpm
